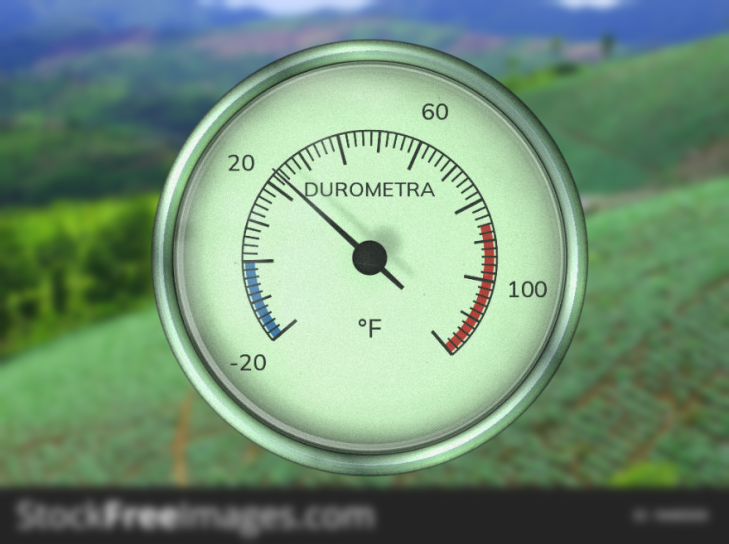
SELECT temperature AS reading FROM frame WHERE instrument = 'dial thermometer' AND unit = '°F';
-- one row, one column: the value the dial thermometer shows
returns 23 °F
